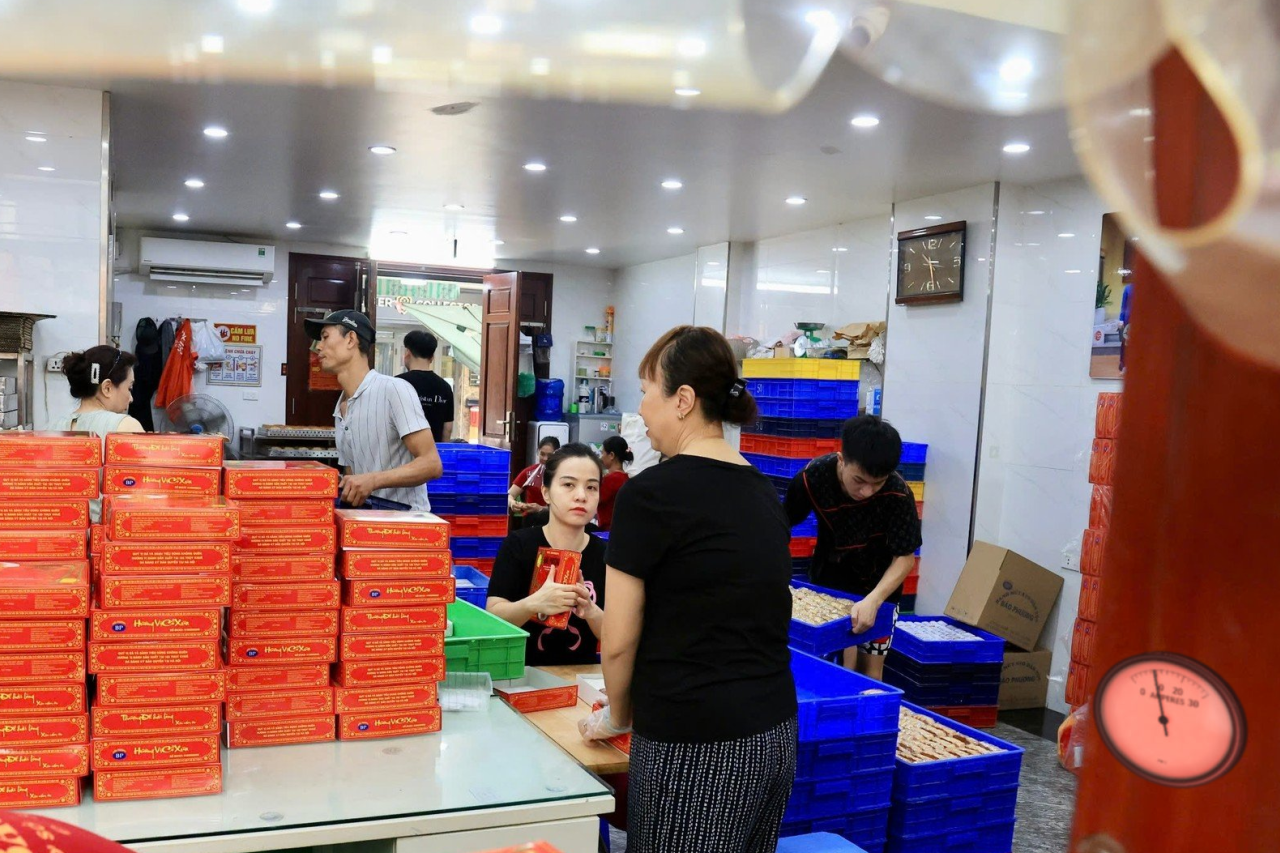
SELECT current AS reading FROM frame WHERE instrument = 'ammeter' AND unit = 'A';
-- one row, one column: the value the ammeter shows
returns 10 A
